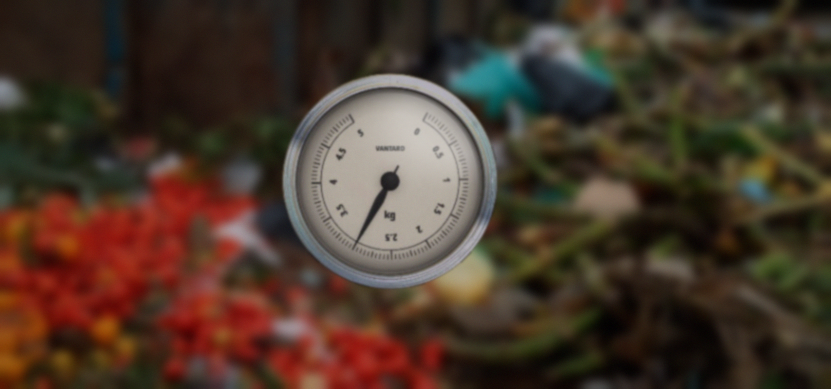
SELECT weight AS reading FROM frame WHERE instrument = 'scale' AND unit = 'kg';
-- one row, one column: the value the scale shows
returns 3 kg
